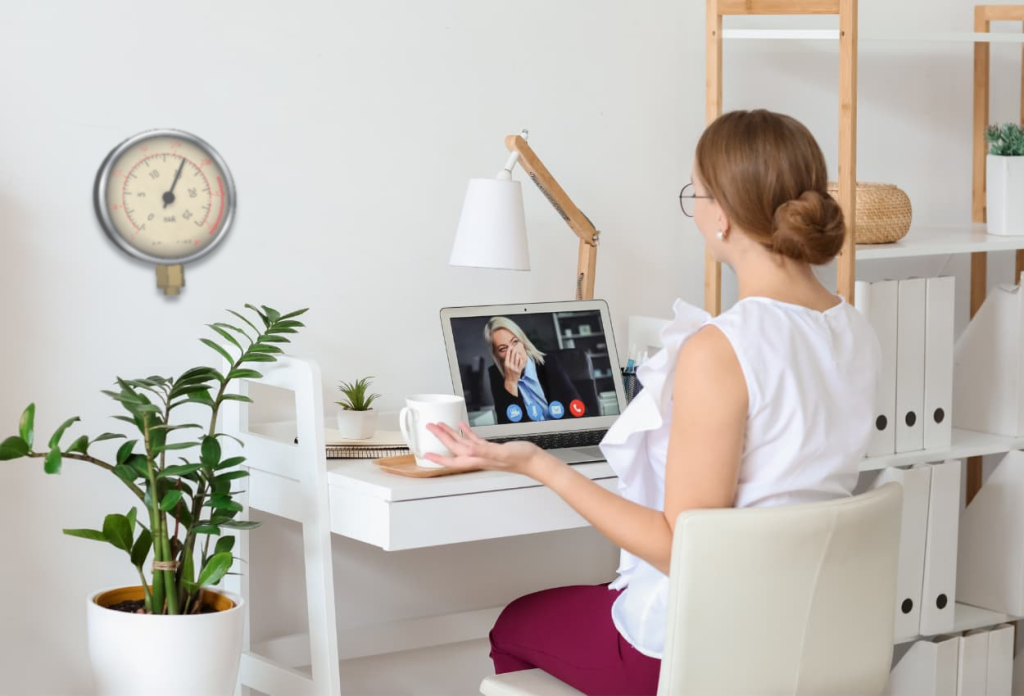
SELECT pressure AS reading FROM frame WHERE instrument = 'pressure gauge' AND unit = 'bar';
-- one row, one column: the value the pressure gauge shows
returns 15 bar
